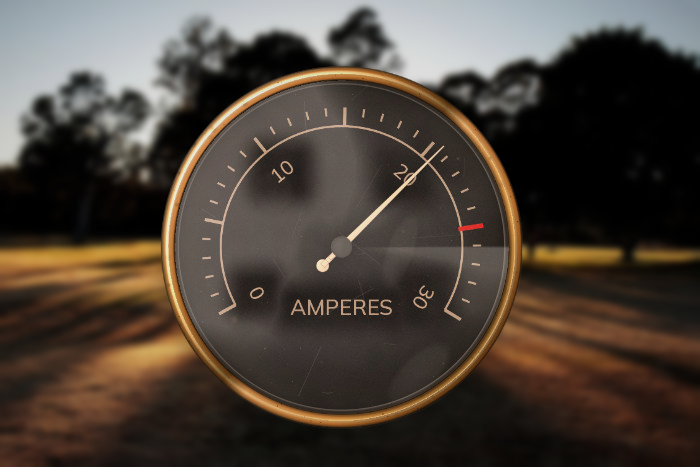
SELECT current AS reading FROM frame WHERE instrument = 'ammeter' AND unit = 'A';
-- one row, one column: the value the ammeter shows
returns 20.5 A
